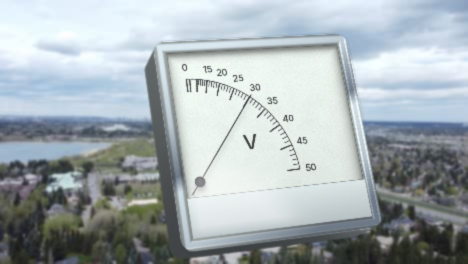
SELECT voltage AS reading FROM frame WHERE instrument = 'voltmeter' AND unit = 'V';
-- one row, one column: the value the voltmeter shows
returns 30 V
